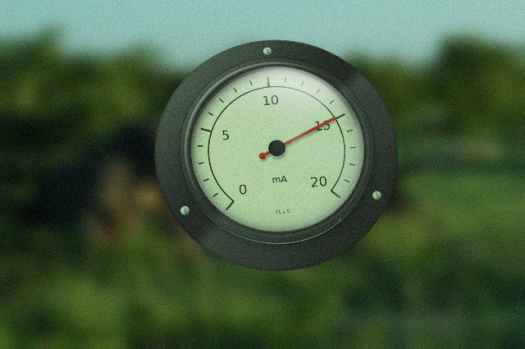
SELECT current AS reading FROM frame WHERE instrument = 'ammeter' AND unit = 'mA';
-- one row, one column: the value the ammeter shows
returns 15 mA
